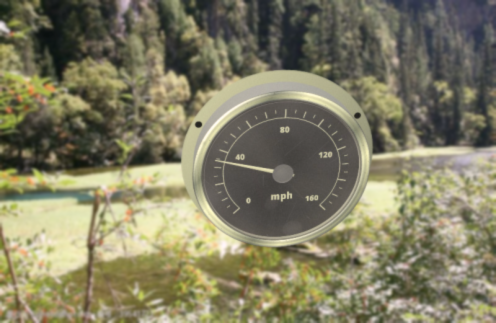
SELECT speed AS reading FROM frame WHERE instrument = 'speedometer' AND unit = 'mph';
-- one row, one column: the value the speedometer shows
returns 35 mph
